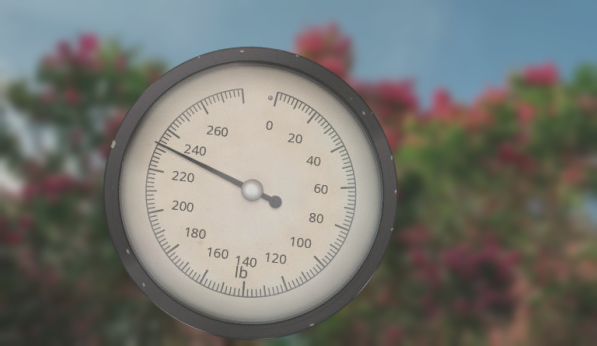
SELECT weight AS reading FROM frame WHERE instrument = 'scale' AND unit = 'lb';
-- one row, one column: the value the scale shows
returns 232 lb
